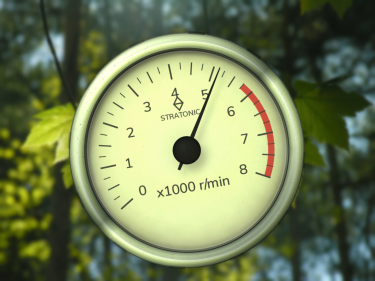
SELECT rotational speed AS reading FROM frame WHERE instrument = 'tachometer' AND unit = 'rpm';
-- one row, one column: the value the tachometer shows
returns 5125 rpm
